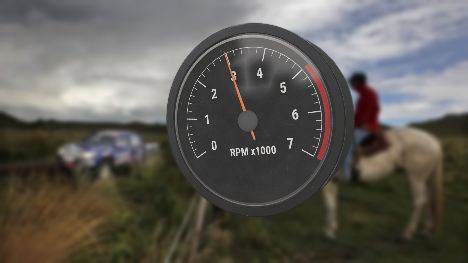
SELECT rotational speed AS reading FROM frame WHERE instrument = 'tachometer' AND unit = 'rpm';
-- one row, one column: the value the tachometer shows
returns 3000 rpm
